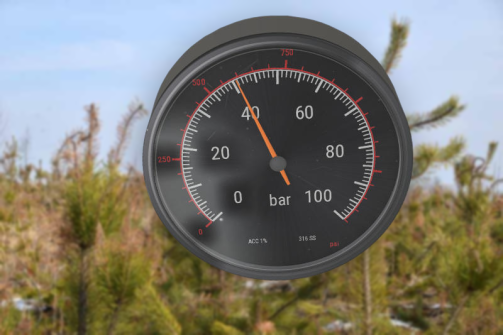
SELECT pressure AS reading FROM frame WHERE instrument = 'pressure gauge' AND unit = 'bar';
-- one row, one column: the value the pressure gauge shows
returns 41 bar
